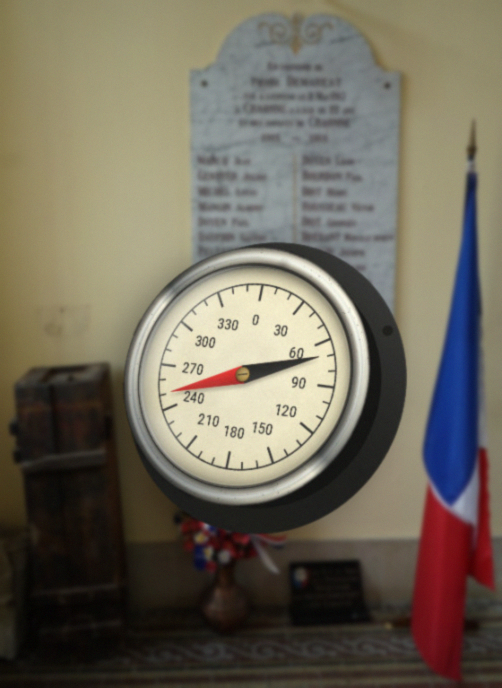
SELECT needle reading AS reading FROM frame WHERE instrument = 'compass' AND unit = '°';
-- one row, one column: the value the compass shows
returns 250 °
